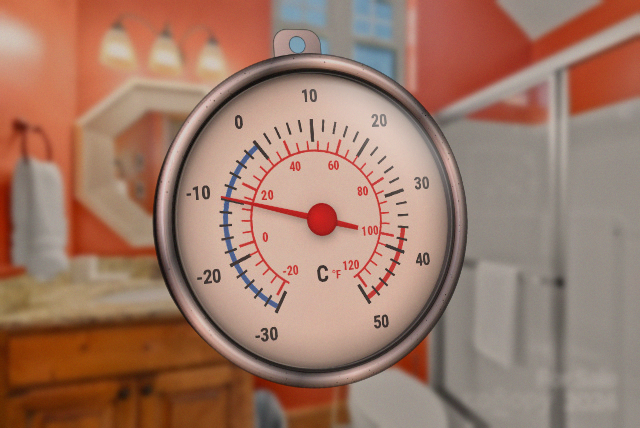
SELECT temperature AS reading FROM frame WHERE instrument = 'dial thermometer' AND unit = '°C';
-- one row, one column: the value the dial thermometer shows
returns -10 °C
